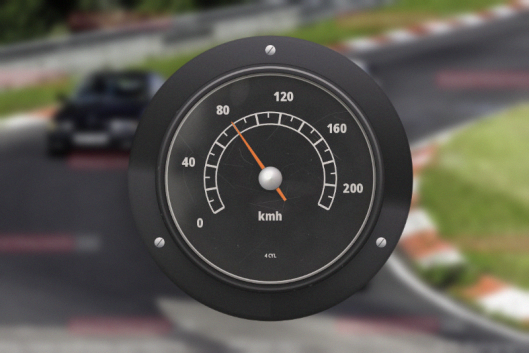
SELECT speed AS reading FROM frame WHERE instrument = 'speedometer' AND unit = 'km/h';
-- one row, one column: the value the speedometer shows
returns 80 km/h
